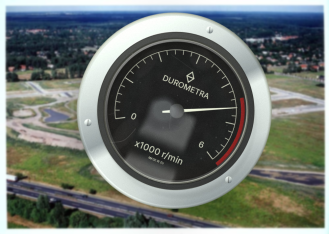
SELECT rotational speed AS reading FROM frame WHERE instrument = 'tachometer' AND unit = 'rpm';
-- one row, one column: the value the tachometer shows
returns 4600 rpm
